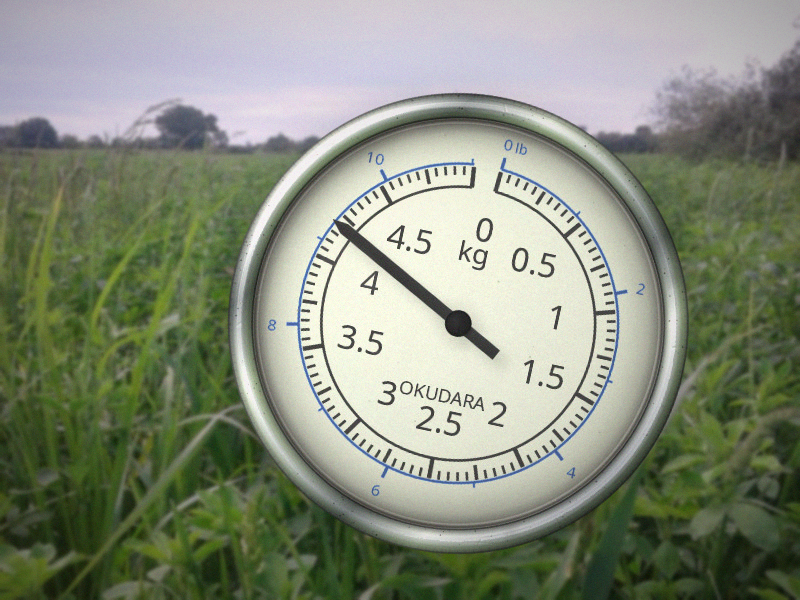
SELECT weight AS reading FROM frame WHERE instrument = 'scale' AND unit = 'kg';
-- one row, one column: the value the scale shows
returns 4.2 kg
